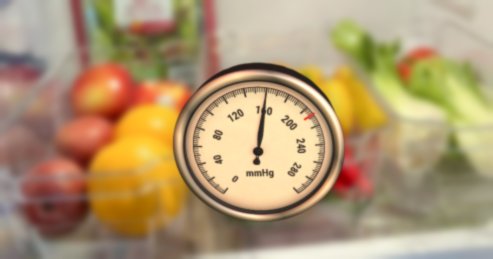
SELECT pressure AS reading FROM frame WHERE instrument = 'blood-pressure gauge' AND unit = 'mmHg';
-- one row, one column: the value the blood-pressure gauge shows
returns 160 mmHg
